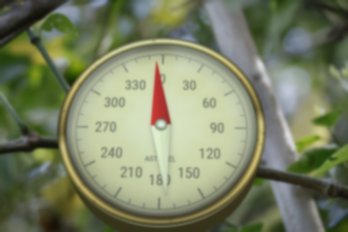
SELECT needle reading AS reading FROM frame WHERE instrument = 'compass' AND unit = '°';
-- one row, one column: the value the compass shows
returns 355 °
